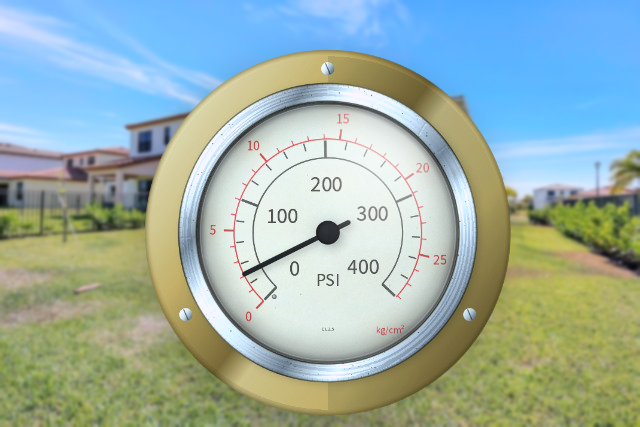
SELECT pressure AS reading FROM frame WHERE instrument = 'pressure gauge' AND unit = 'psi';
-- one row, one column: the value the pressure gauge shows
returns 30 psi
